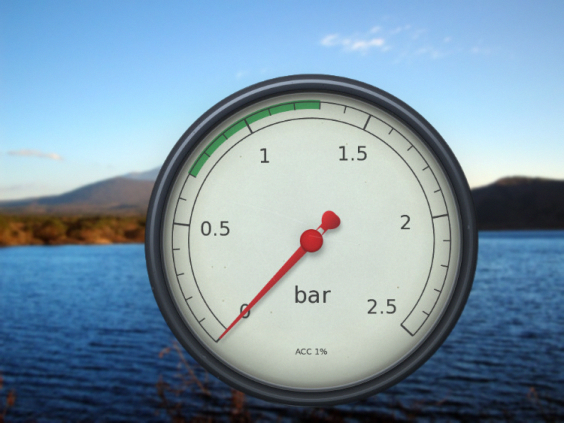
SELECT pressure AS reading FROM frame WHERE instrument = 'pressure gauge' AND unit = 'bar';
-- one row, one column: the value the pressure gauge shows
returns 0 bar
